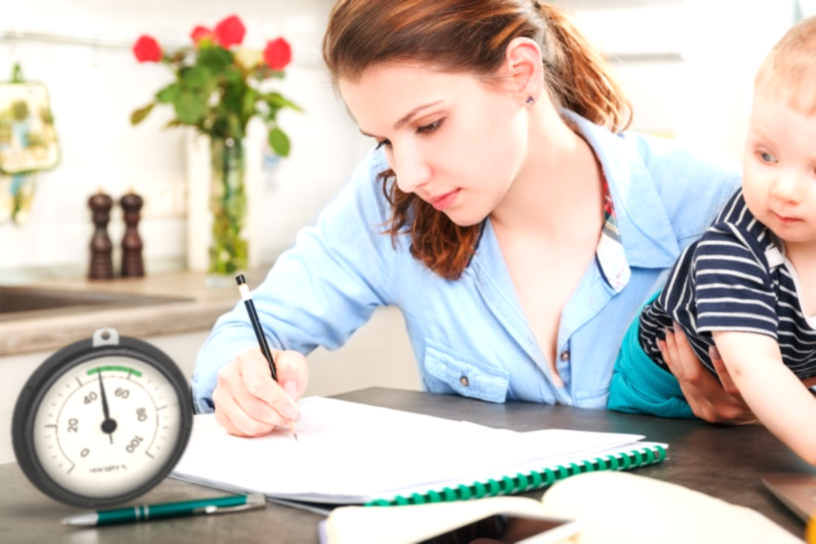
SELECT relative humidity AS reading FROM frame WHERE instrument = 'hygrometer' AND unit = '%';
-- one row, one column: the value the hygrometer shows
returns 48 %
